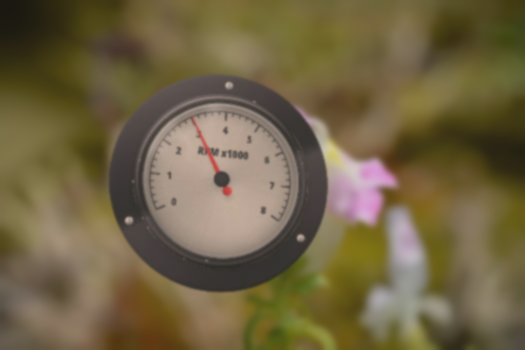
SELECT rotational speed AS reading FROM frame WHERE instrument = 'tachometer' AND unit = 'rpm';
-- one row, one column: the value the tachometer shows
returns 3000 rpm
